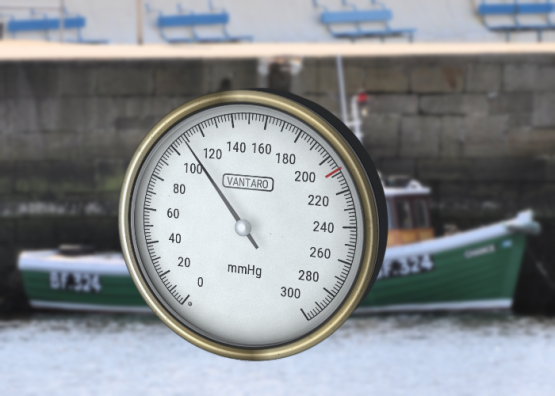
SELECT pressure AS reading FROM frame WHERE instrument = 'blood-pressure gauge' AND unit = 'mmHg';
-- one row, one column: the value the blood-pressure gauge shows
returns 110 mmHg
